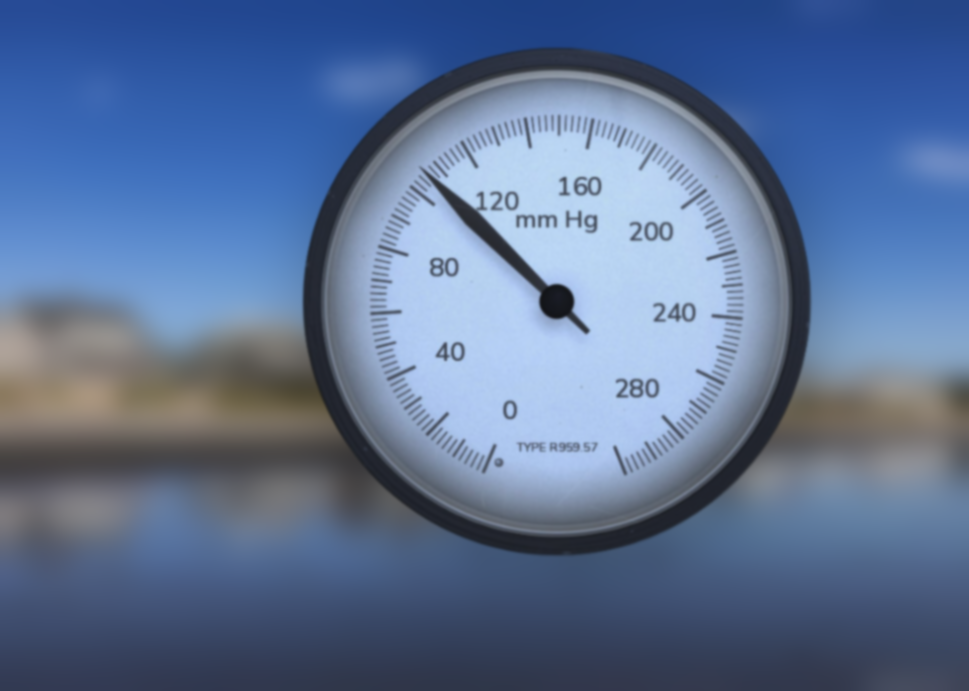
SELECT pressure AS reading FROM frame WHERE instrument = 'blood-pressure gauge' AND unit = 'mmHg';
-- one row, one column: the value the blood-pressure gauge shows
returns 106 mmHg
